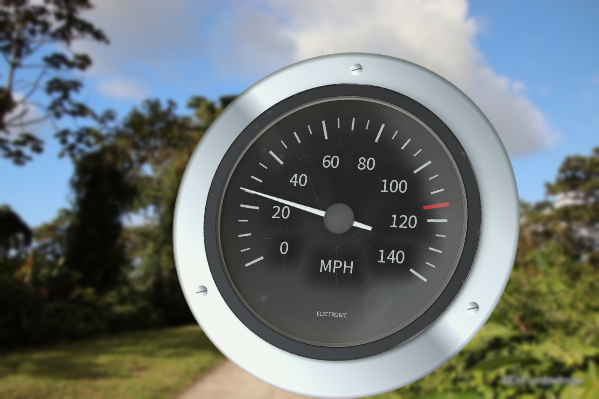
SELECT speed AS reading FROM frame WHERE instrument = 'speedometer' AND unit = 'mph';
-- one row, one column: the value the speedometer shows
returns 25 mph
